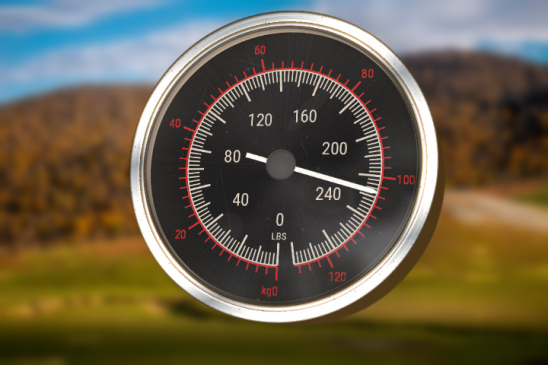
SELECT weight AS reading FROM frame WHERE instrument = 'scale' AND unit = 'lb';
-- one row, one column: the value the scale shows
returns 228 lb
